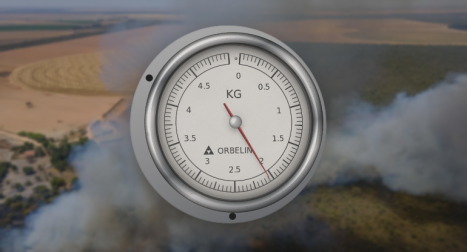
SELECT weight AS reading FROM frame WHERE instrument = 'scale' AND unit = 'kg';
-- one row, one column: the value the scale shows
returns 2.05 kg
